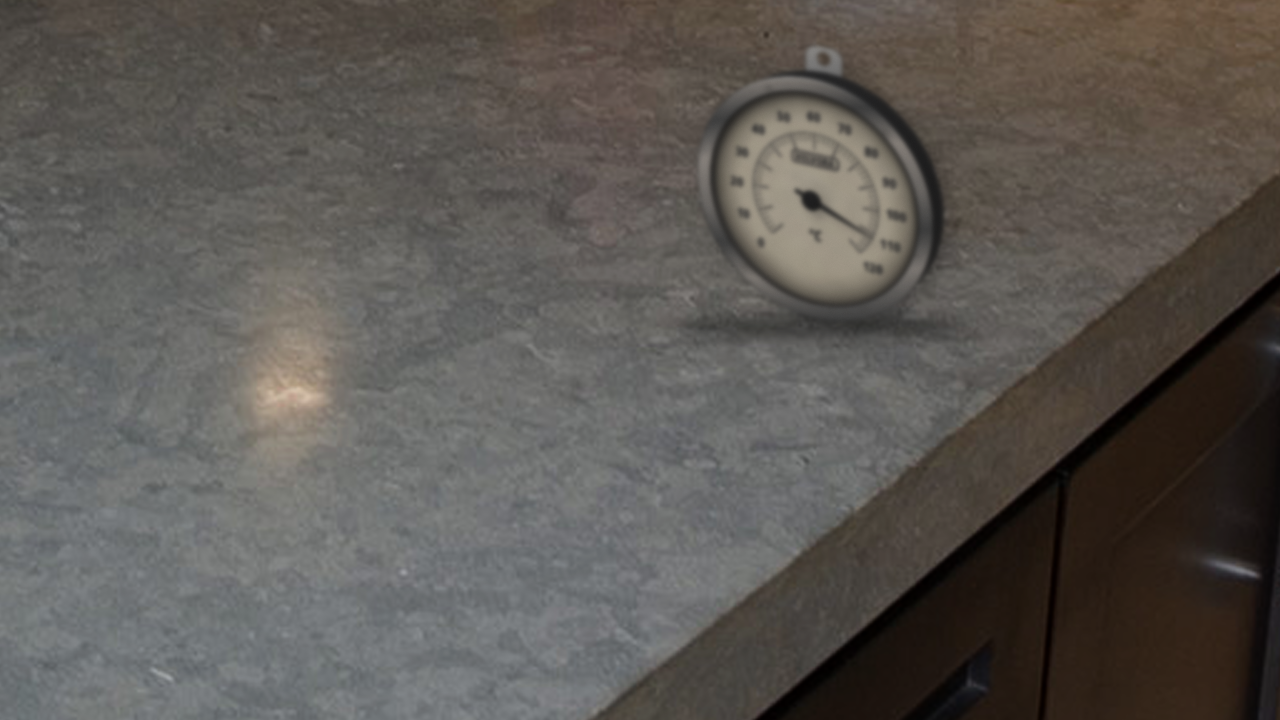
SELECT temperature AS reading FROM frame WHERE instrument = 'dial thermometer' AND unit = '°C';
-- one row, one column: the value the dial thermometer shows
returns 110 °C
